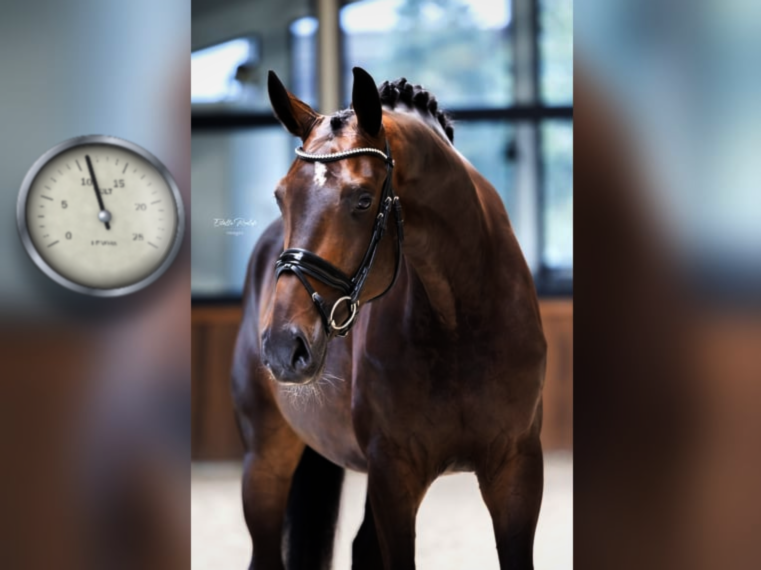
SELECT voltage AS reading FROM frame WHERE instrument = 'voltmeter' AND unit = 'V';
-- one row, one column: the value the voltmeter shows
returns 11 V
